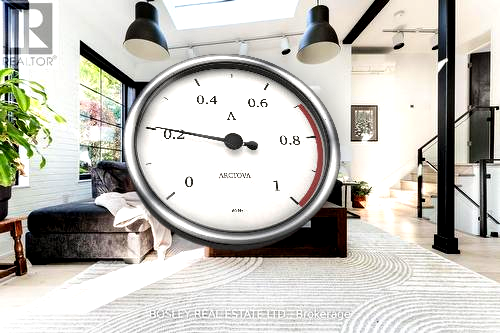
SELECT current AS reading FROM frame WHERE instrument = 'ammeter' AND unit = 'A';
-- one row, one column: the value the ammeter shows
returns 0.2 A
